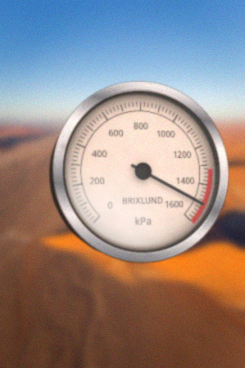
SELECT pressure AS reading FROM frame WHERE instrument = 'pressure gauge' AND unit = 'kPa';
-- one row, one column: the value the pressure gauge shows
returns 1500 kPa
